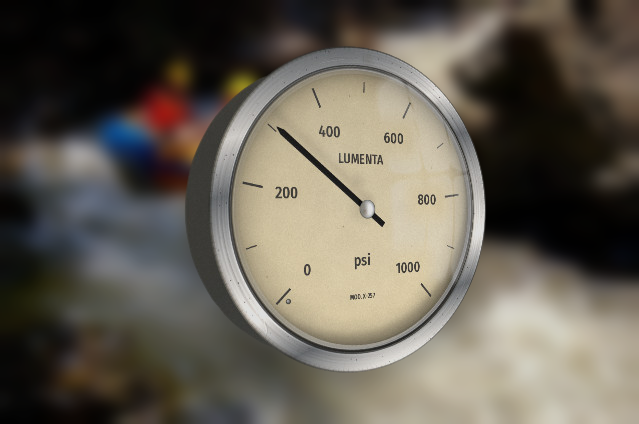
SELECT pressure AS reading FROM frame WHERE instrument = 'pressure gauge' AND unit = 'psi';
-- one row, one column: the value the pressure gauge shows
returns 300 psi
